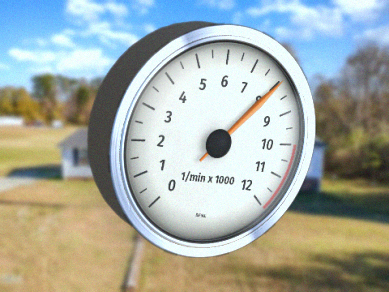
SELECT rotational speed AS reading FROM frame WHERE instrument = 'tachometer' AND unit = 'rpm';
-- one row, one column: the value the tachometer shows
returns 8000 rpm
